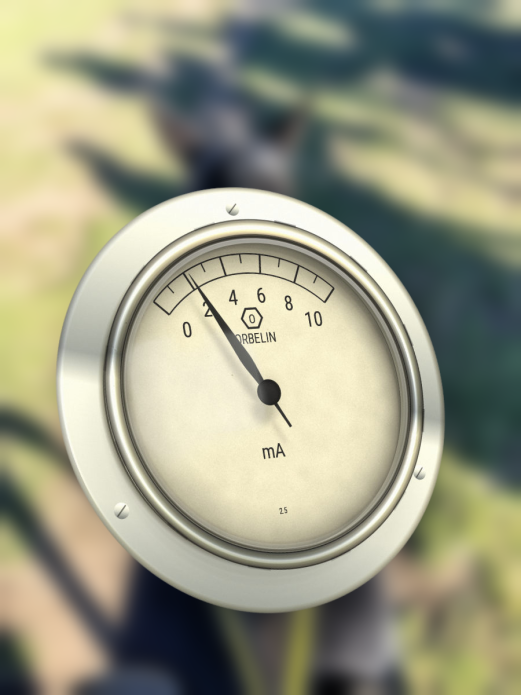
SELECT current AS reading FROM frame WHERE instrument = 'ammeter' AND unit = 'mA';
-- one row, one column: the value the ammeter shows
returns 2 mA
